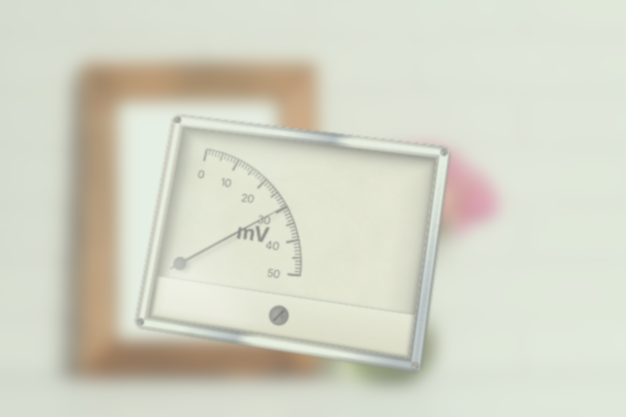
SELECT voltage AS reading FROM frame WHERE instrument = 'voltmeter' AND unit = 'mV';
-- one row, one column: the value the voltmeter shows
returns 30 mV
